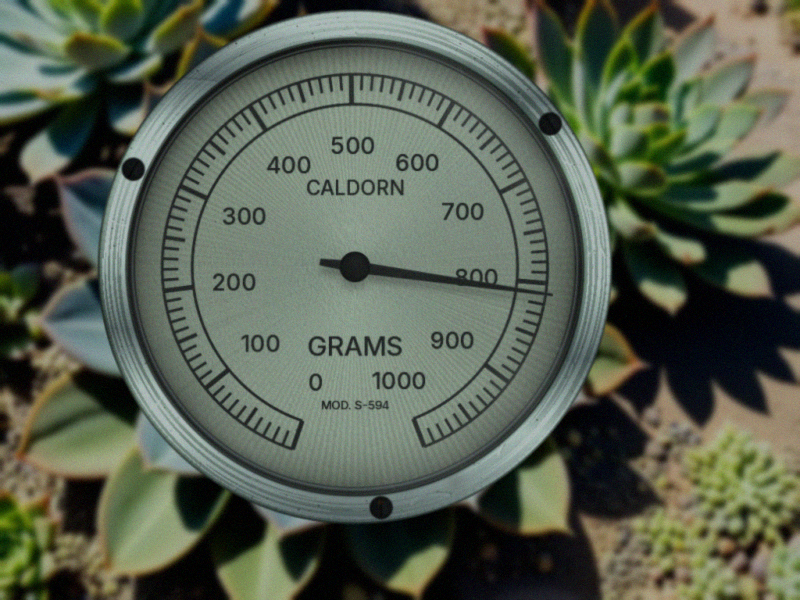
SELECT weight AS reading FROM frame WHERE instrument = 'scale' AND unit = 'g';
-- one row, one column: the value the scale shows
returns 810 g
